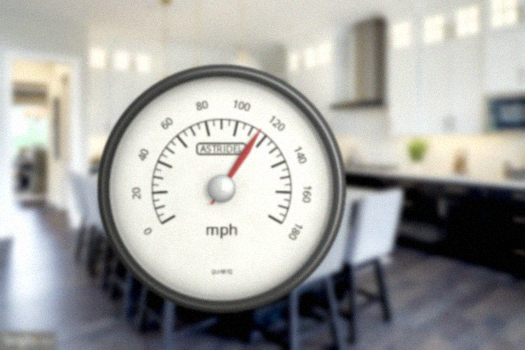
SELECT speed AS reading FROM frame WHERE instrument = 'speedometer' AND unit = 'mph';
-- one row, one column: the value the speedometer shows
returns 115 mph
